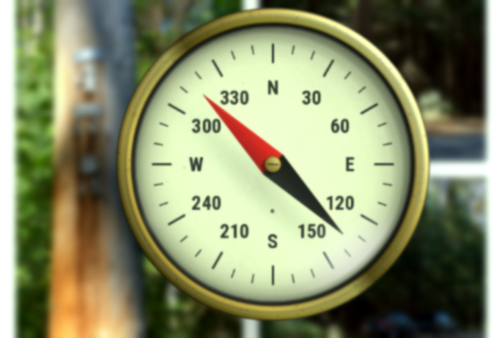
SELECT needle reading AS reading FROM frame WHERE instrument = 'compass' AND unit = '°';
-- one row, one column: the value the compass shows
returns 315 °
